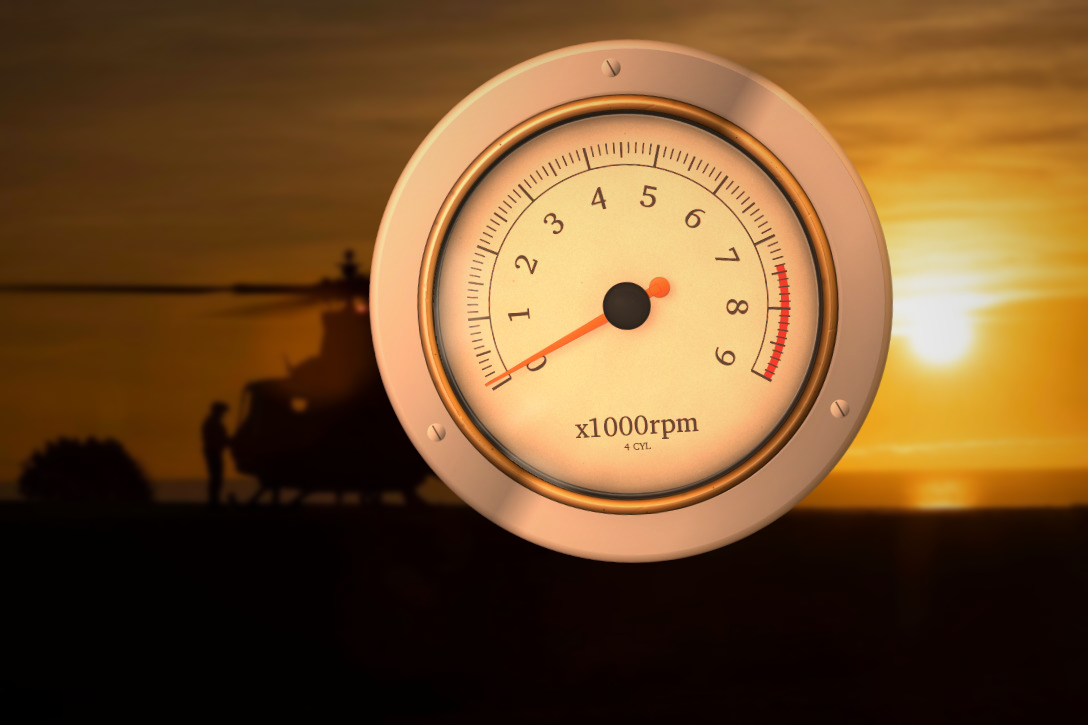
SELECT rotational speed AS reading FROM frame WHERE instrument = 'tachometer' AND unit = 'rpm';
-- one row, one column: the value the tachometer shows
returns 100 rpm
